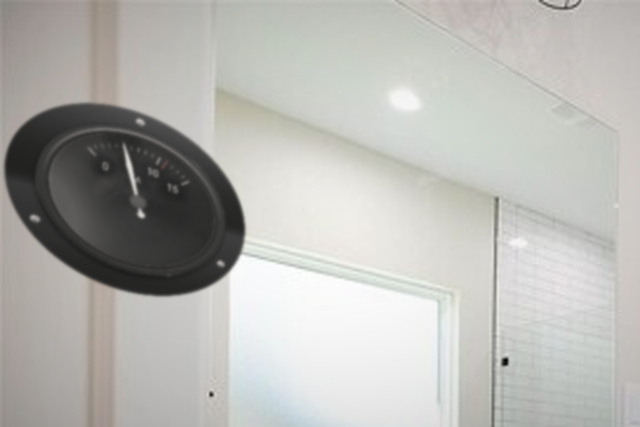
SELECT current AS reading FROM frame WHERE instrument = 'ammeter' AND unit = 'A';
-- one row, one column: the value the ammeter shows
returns 5 A
